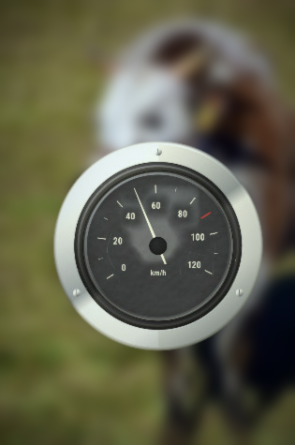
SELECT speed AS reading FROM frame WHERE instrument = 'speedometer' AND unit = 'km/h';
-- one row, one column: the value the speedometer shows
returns 50 km/h
